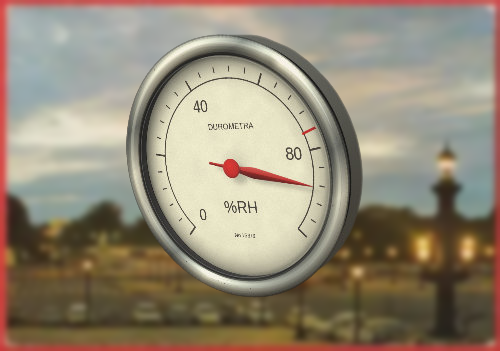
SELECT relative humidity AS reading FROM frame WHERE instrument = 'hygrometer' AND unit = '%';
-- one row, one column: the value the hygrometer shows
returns 88 %
